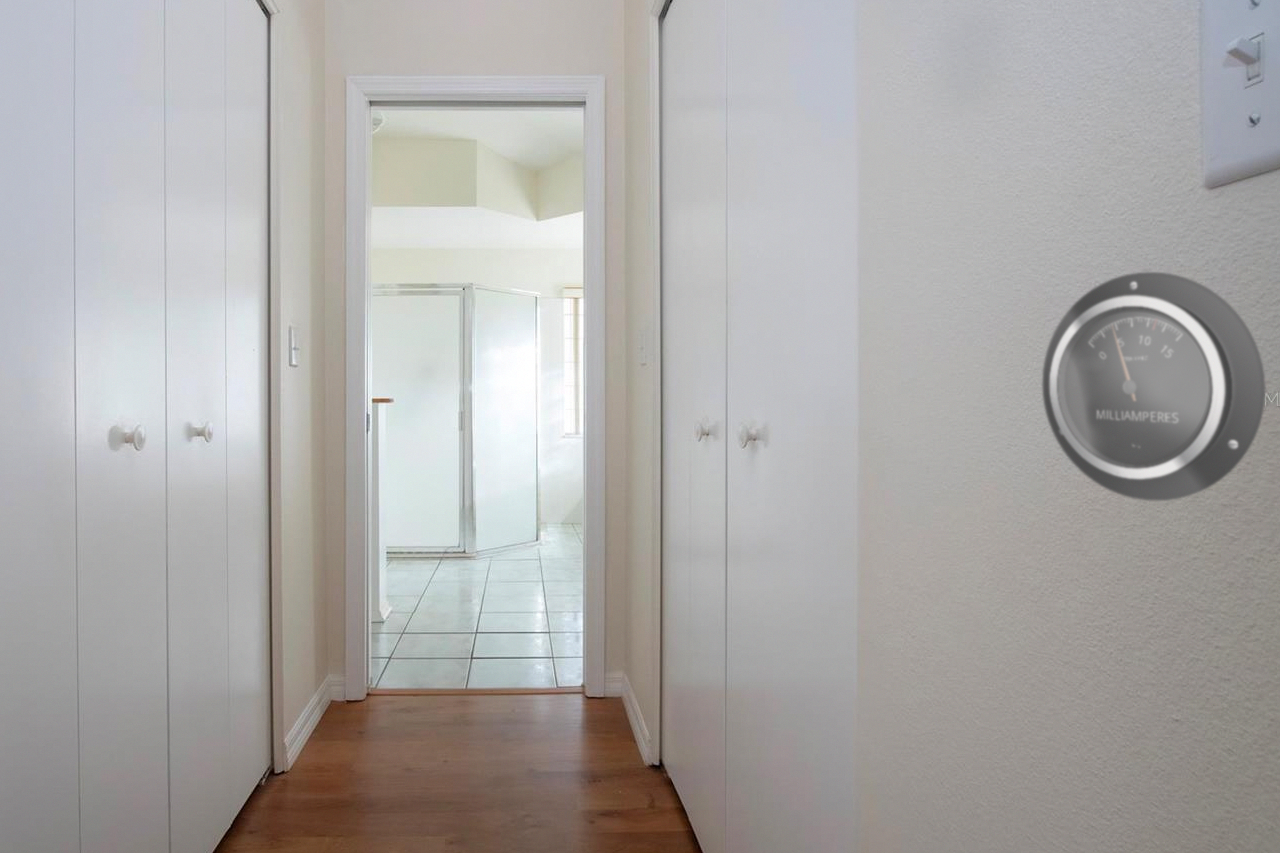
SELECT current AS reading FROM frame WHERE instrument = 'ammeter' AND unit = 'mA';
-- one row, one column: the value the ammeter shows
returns 5 mA
